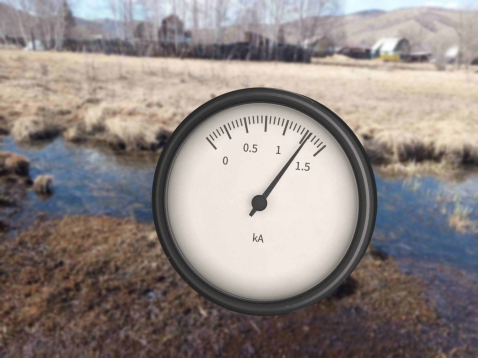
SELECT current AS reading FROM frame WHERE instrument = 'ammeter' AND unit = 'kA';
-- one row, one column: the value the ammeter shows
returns 1.3 kA
